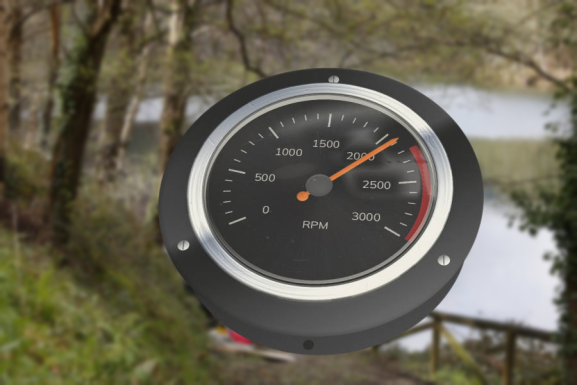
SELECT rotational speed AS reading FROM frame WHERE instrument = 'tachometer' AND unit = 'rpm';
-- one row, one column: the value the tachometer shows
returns 2100 rpm
